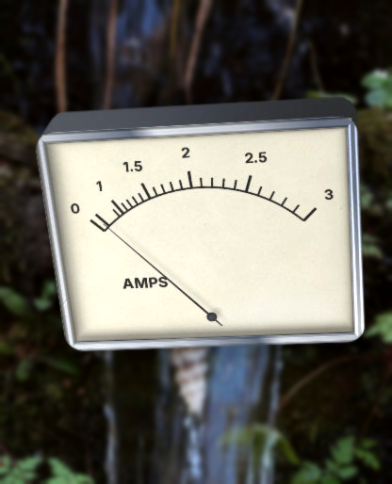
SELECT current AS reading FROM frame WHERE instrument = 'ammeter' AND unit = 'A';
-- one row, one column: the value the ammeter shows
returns 0.5 A
